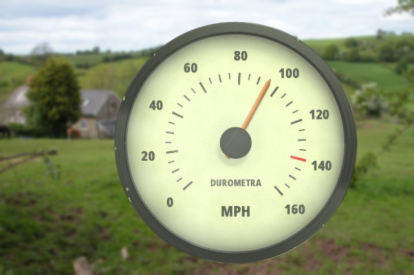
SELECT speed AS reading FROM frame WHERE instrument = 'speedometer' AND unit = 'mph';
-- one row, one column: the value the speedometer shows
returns 95 mph
